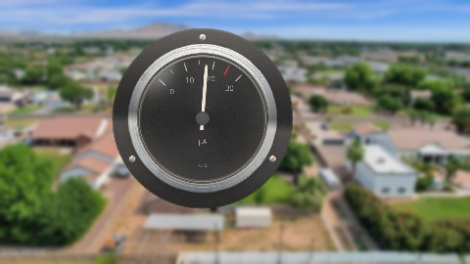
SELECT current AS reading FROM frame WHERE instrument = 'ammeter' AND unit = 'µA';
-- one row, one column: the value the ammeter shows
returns 17.5 µA
